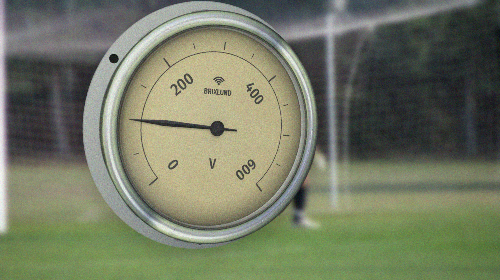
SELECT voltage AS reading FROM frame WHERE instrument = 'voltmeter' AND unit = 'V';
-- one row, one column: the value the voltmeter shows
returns 100 V
